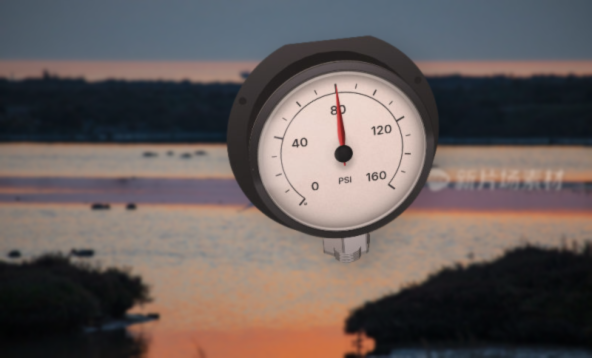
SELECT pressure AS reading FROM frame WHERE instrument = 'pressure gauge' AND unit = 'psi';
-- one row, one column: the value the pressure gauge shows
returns 80 psi
